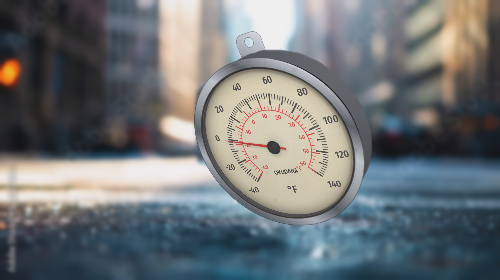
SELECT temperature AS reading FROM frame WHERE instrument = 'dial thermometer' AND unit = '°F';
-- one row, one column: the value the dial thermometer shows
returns 0 °F
